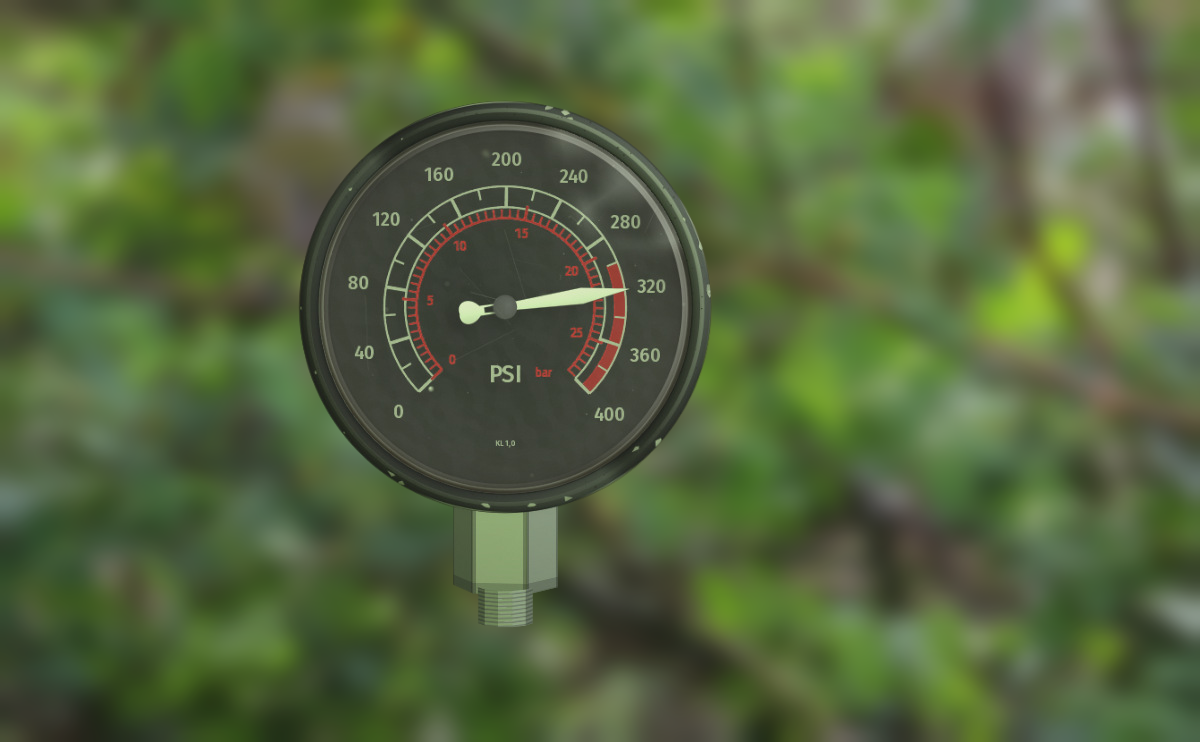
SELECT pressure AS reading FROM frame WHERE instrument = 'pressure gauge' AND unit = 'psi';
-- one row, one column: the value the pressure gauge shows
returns 320 psi
